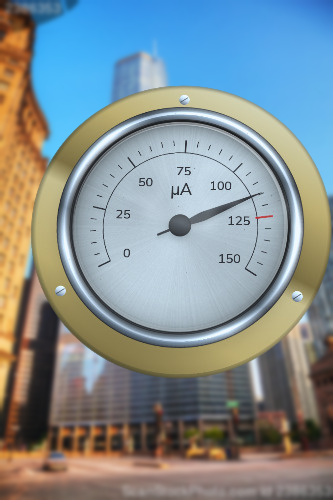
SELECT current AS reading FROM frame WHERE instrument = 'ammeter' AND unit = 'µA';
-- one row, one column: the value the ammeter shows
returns 115 µA
